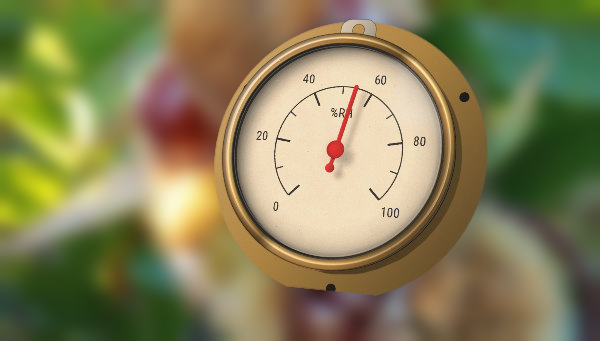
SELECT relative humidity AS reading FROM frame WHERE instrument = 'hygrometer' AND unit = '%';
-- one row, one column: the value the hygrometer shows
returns 55 %
